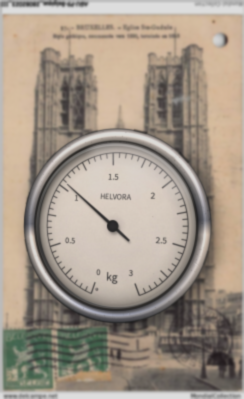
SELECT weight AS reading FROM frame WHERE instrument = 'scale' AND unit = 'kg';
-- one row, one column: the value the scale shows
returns 1.05 kg
